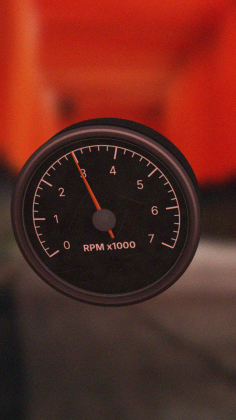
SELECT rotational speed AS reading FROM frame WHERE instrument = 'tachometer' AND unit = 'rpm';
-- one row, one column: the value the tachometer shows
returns 3000 rpm
